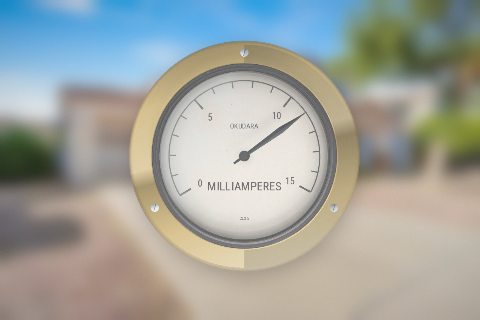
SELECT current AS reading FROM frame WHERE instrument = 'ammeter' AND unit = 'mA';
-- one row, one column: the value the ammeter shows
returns 11 mA
